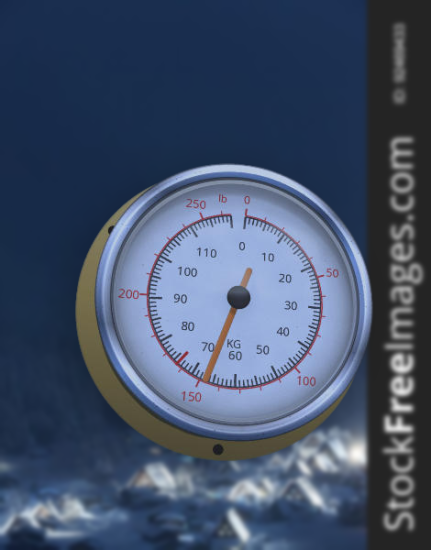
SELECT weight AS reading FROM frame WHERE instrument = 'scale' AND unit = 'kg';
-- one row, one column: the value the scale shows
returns 67 kg
